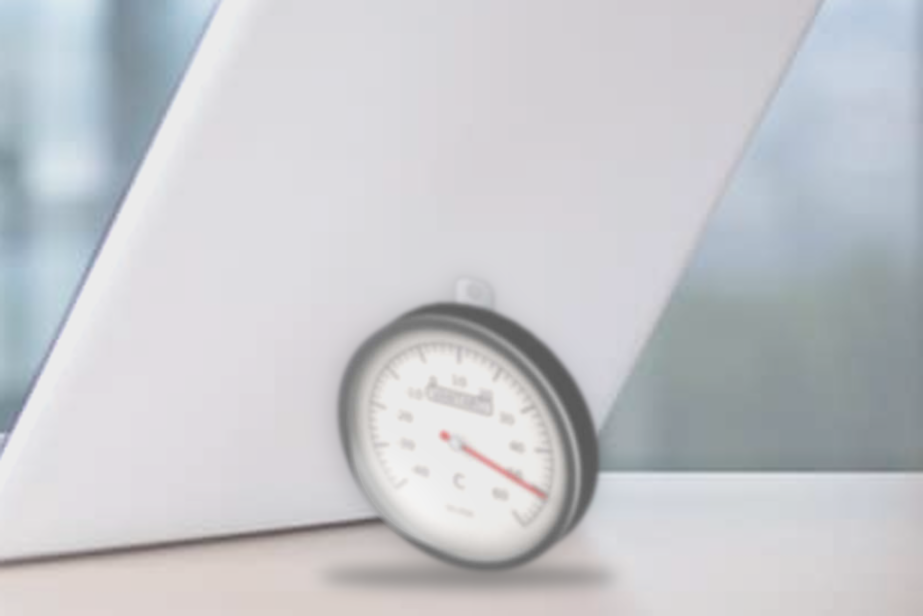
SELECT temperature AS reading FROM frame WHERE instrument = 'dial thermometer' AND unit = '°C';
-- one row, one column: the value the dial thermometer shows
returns 50 °C
